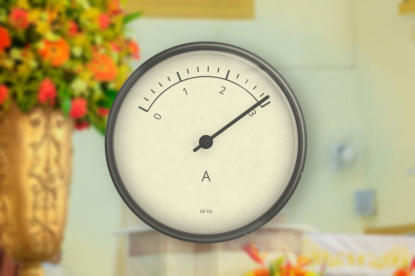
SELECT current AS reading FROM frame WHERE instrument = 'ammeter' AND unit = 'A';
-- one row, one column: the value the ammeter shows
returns 2.9 A
